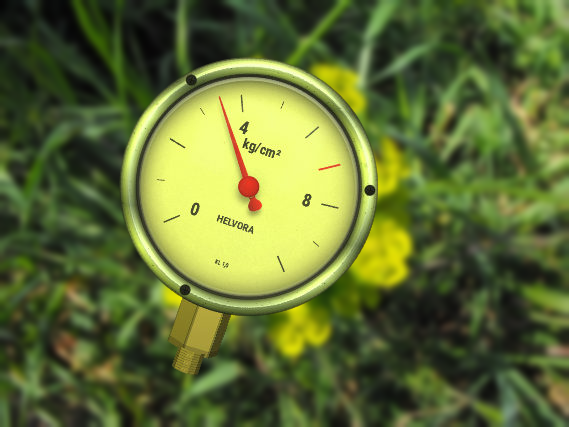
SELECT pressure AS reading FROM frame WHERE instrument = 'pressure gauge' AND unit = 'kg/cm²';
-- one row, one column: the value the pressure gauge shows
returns 3.5 kg/cm²
